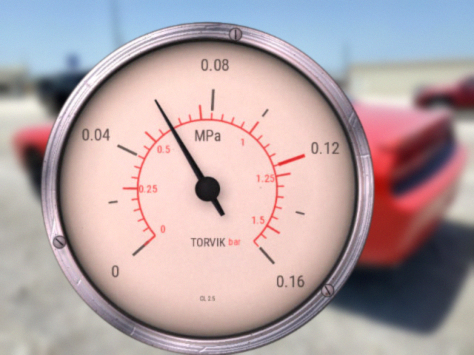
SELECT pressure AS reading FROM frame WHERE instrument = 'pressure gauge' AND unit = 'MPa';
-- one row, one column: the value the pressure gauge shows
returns 0.06 MPa
